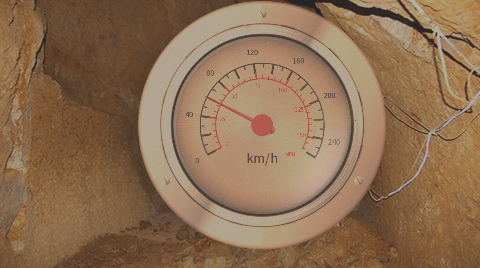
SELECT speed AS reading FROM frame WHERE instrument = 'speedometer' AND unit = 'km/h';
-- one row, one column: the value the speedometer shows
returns 60 km/h
